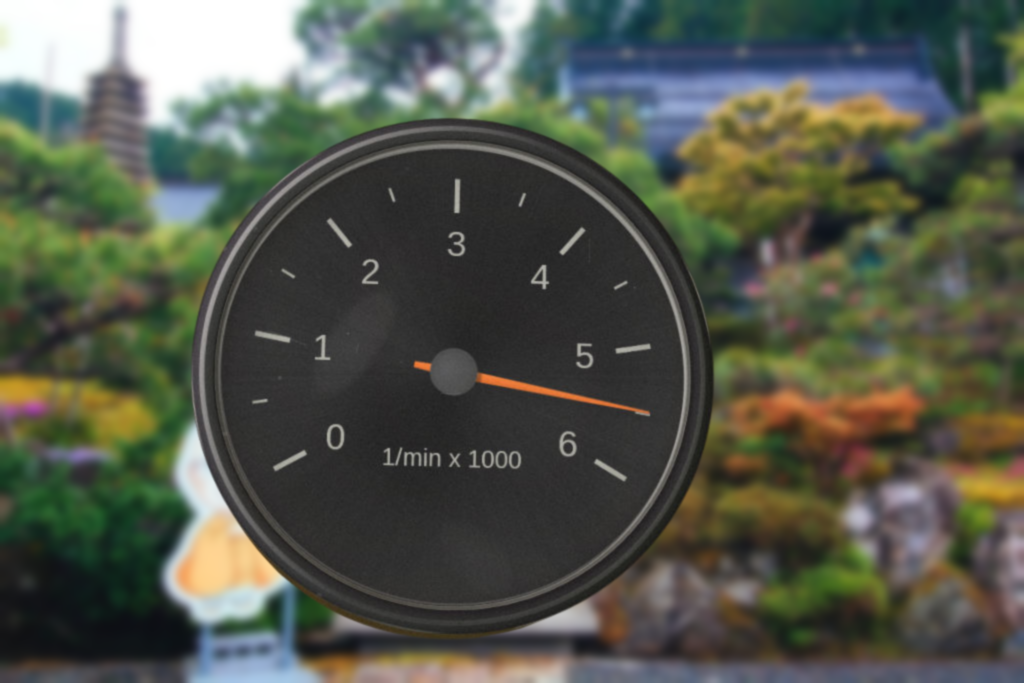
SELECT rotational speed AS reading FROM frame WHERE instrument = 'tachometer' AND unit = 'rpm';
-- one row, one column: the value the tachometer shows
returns 5500 rpm
